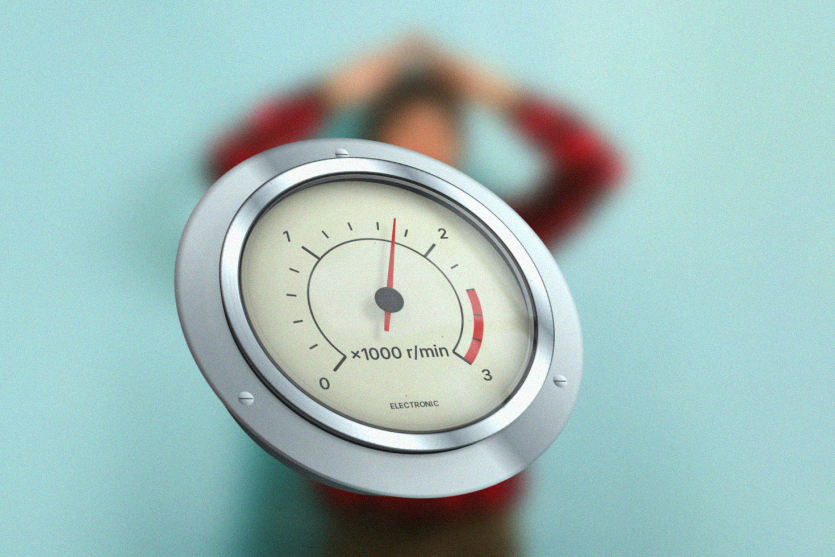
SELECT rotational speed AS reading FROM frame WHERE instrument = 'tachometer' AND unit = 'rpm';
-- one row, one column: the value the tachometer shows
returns 1700 rpm
